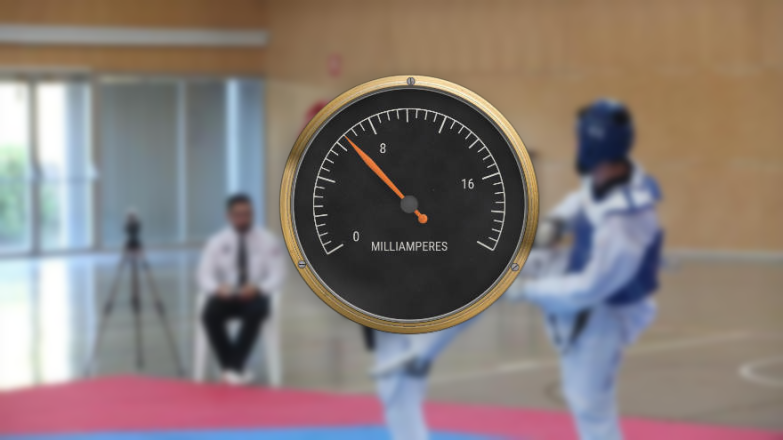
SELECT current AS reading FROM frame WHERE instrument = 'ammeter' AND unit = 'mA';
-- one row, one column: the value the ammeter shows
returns 6.5 mA
